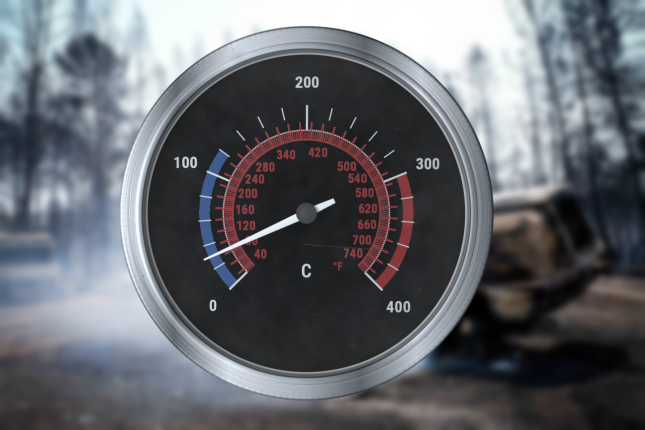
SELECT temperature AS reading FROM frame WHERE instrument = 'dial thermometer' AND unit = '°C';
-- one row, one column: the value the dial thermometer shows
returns 30 °C
